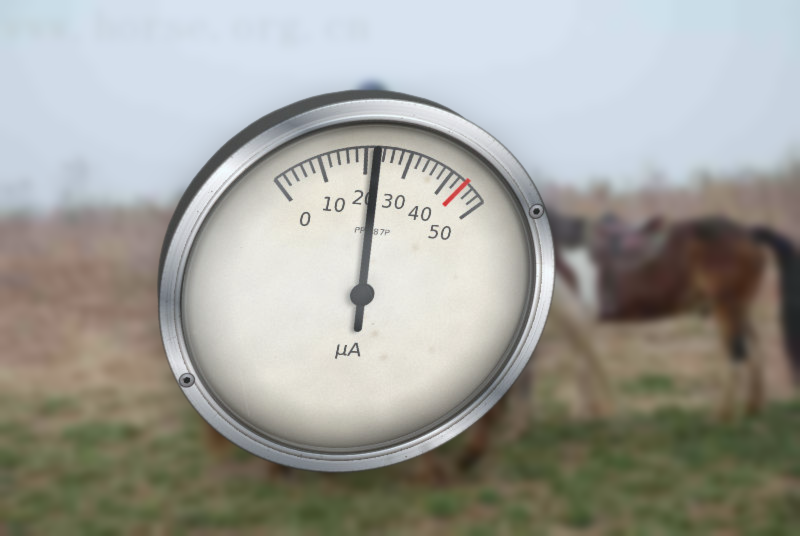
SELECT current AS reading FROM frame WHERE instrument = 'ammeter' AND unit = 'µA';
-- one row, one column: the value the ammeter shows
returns 22 µA
